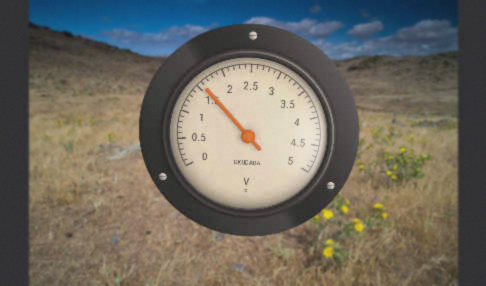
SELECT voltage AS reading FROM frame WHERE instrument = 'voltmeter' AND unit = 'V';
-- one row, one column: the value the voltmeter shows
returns 1.6 V
